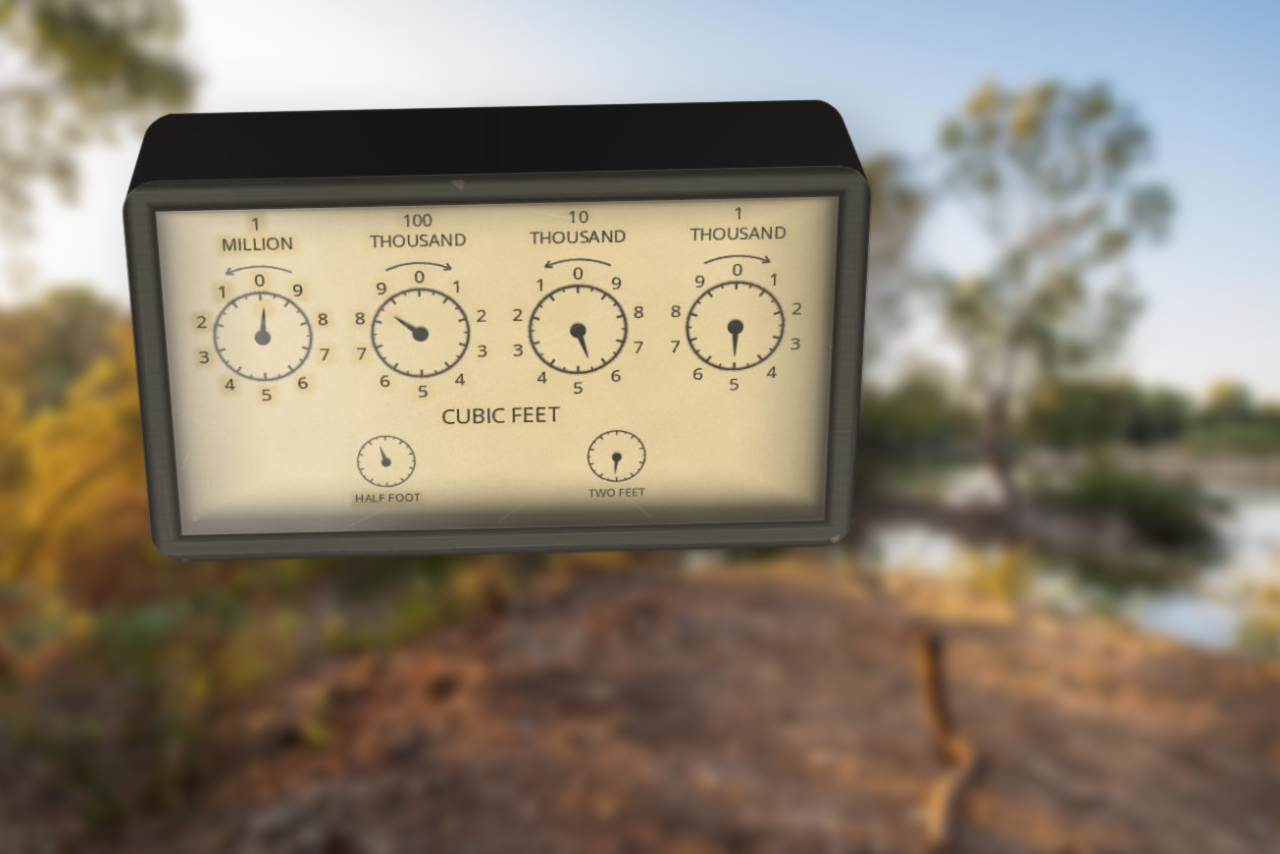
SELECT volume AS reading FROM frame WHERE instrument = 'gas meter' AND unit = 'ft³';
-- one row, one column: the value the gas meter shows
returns 985500 ft³
